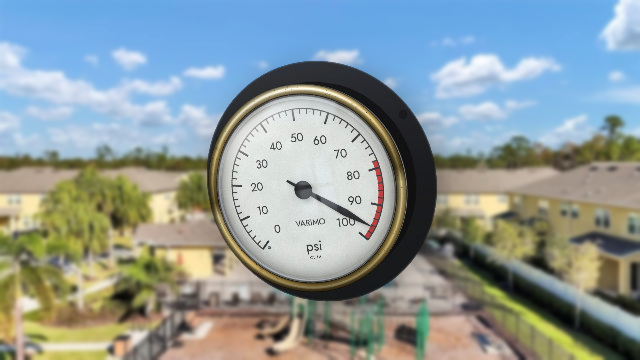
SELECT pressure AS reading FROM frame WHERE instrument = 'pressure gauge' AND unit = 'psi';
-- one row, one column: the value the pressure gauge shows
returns 96 psi
